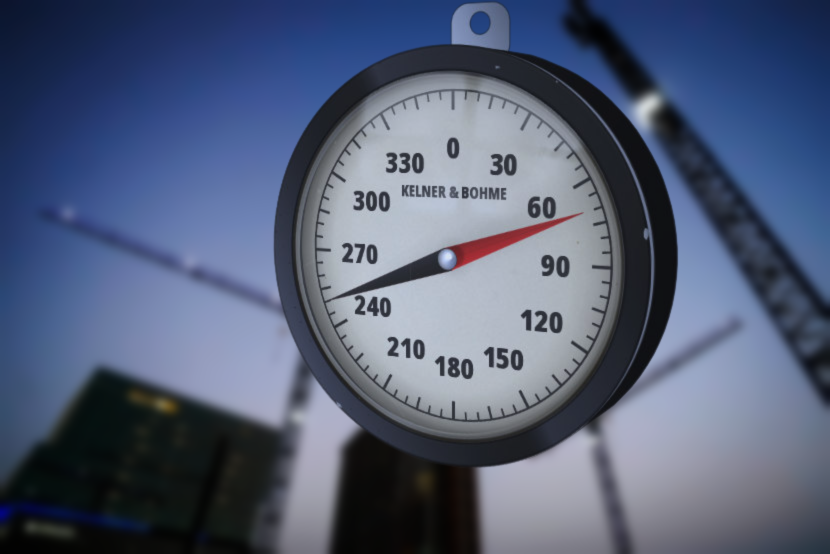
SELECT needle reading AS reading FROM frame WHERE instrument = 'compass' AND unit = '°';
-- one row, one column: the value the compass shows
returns 70 °
